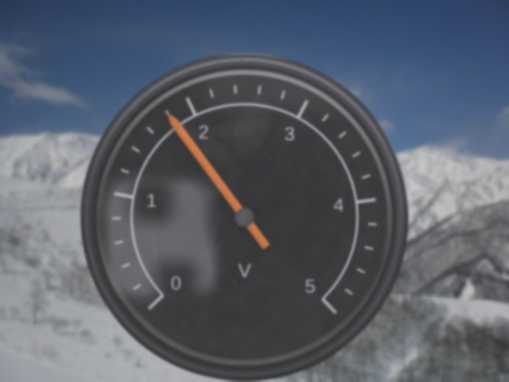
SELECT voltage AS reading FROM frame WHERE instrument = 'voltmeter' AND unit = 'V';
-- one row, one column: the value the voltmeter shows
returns 1.8 V
